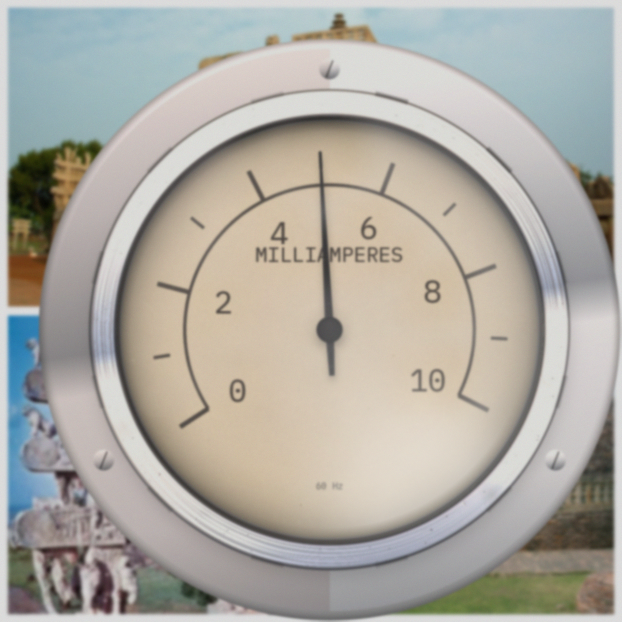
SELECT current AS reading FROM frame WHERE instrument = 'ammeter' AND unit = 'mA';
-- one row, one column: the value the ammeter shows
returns 5 mA
